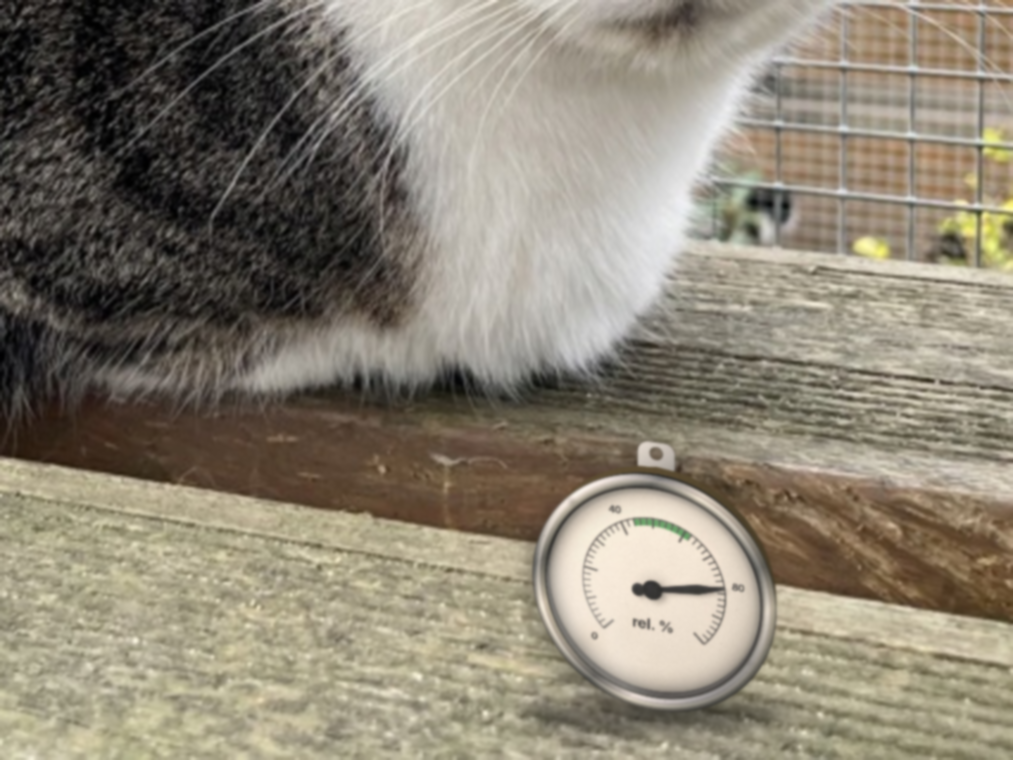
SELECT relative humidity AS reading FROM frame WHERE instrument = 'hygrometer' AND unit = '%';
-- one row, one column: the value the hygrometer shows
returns 80 %
